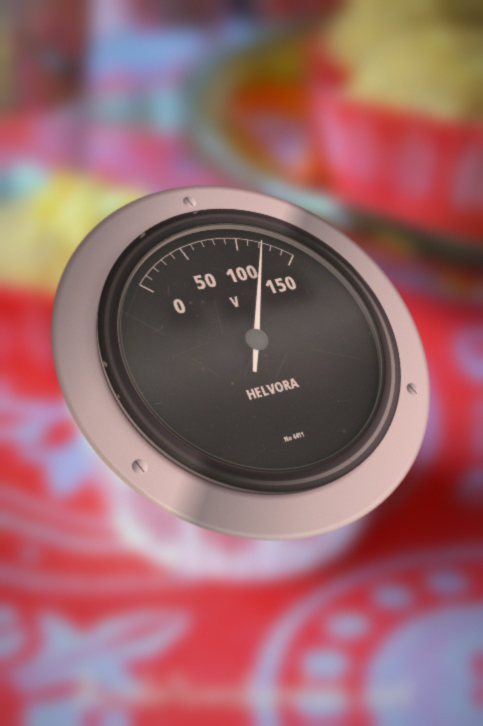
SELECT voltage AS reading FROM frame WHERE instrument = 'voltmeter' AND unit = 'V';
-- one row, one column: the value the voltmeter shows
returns 120 V
